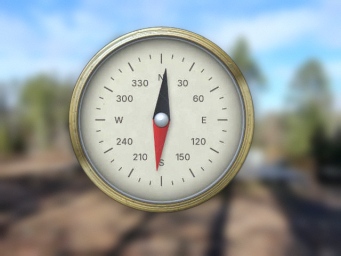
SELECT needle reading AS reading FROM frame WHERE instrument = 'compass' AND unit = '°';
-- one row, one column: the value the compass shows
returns 185 °
